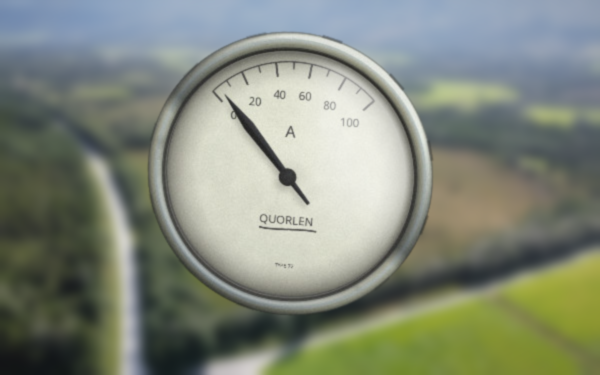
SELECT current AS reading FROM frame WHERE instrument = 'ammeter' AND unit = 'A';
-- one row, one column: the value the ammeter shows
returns 5 A
